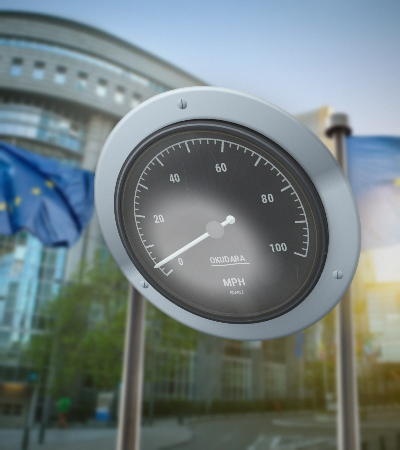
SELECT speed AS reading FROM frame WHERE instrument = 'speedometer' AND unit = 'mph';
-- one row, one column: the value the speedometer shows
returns 4 mph
